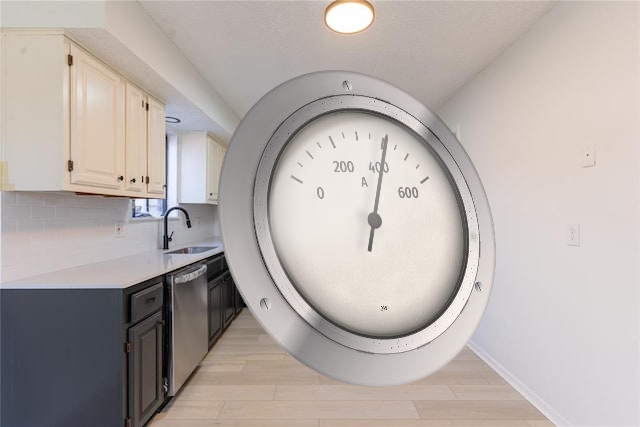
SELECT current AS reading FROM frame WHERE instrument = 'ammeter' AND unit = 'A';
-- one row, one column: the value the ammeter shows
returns 400 A
